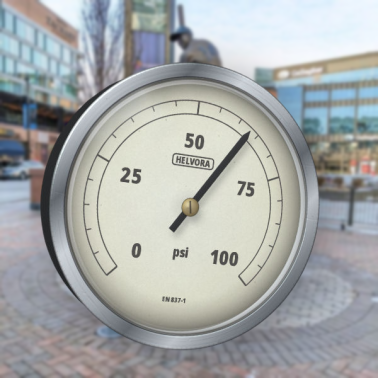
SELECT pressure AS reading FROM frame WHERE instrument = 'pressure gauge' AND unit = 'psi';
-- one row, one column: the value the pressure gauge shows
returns 62.5 psi
